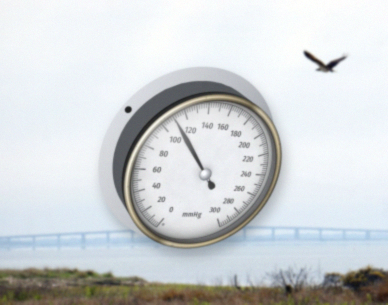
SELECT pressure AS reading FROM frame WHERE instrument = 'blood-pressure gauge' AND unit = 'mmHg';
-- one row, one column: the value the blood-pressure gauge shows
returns 110 mmHg
